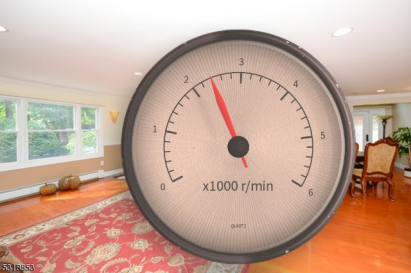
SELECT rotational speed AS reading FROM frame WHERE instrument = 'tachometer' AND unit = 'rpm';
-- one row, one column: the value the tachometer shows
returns 2400 rpm
